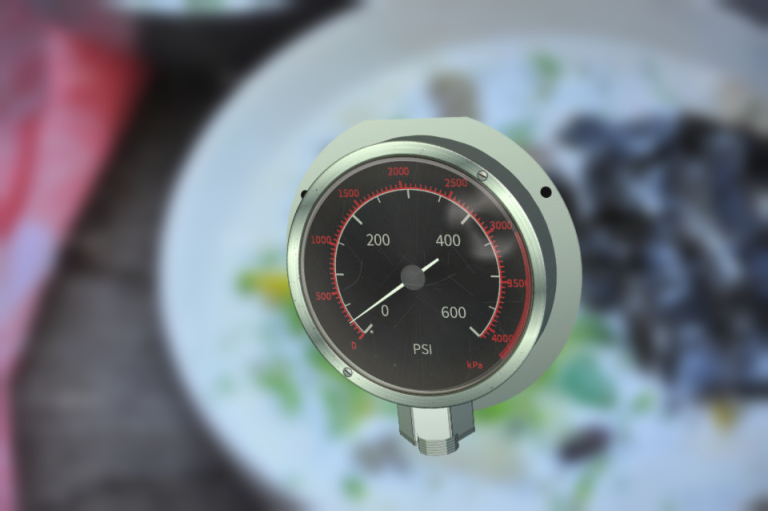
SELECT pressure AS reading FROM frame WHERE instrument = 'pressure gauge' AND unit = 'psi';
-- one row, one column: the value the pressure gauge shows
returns 25 psi
